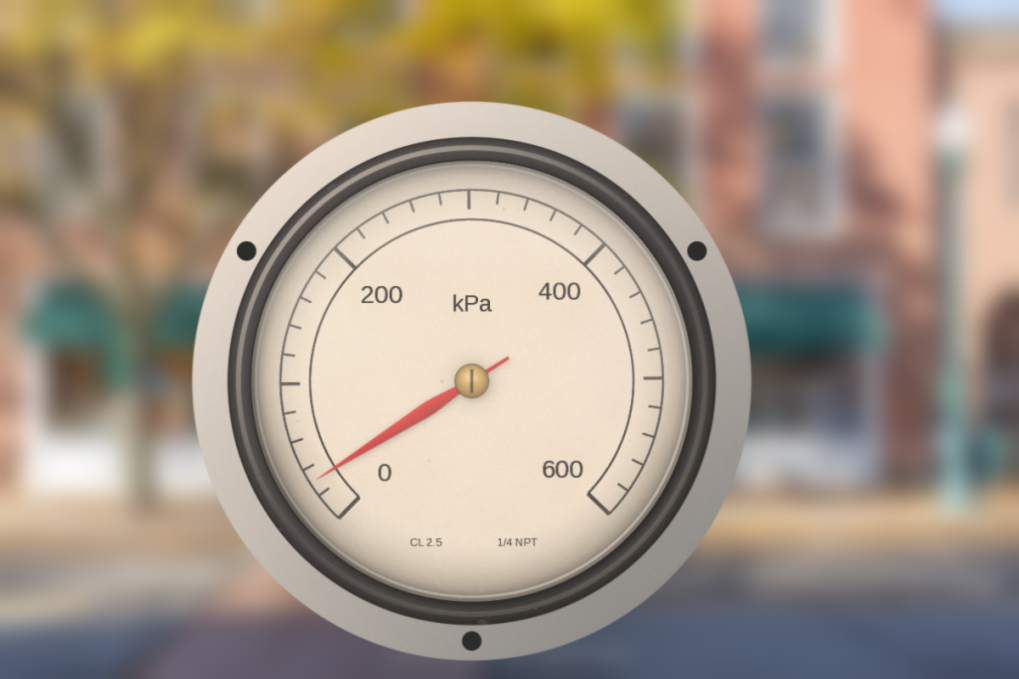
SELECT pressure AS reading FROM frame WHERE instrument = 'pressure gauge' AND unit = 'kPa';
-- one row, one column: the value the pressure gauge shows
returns 30 kPa
